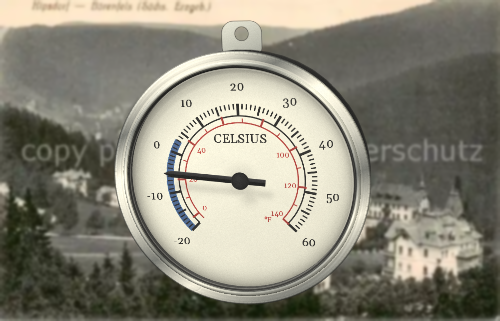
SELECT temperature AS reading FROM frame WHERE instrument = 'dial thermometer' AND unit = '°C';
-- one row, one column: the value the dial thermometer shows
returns -5 °C
